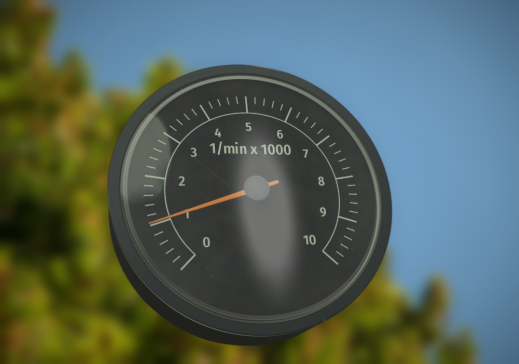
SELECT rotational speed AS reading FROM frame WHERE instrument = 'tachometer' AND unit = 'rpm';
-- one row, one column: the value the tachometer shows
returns 1000 rpm
